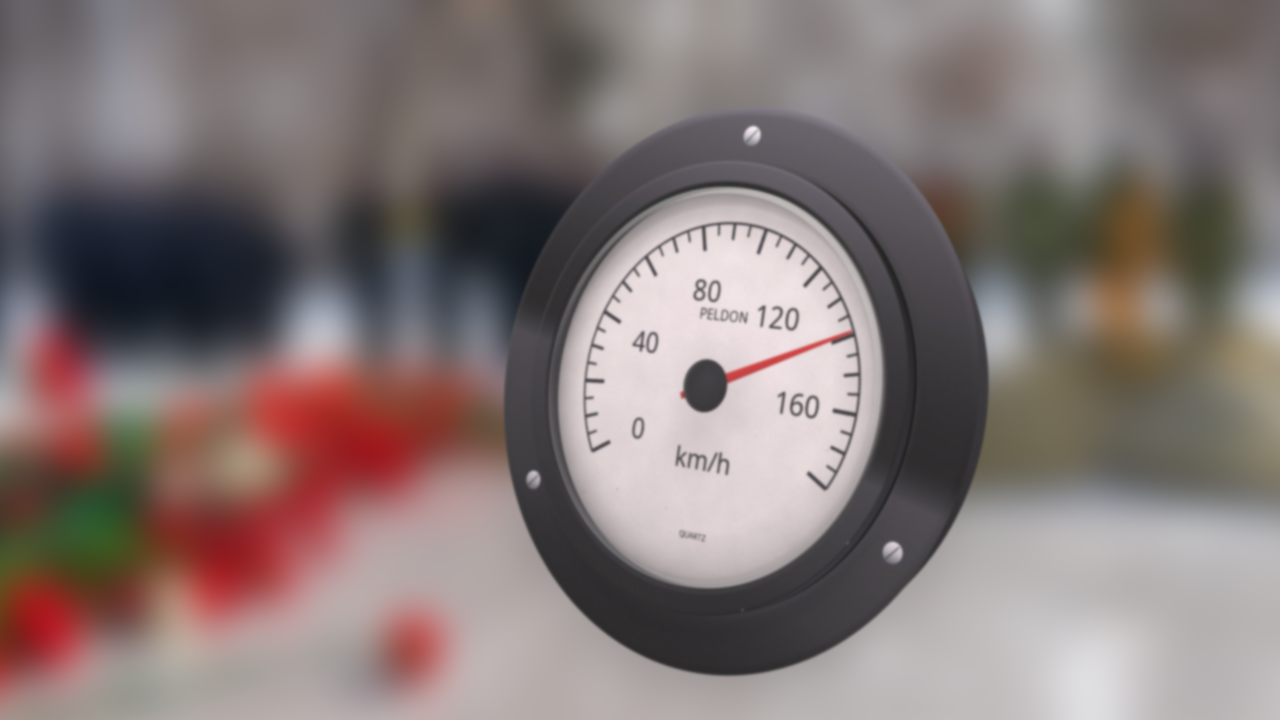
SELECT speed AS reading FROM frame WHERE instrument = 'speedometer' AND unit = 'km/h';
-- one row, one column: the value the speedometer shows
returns 140 km/h
